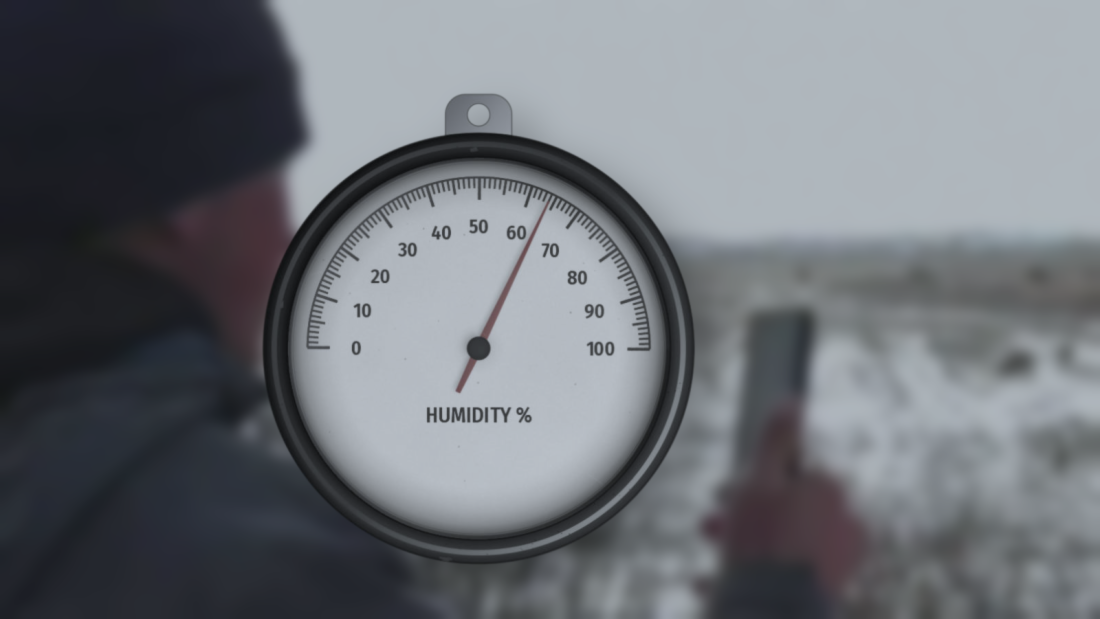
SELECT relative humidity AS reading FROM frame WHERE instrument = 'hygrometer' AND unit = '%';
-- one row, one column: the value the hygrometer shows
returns 64 %
